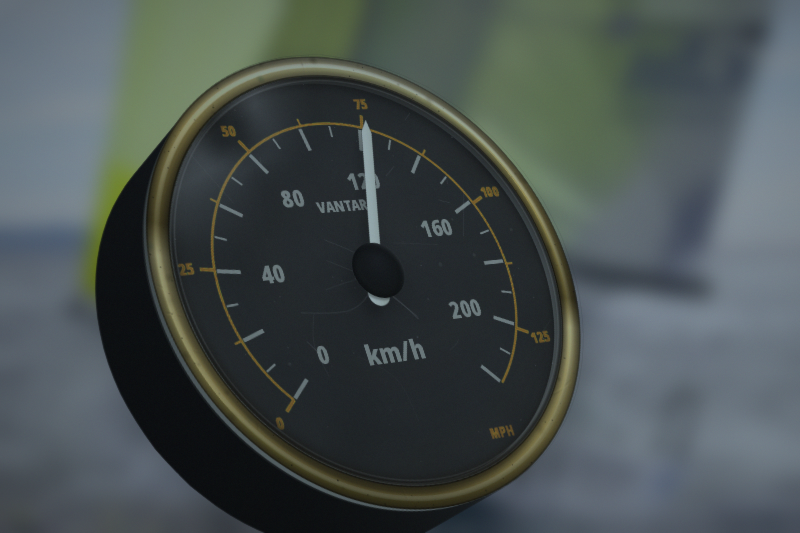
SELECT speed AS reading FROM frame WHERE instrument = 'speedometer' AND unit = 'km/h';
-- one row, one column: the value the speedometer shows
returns 120 km/h
